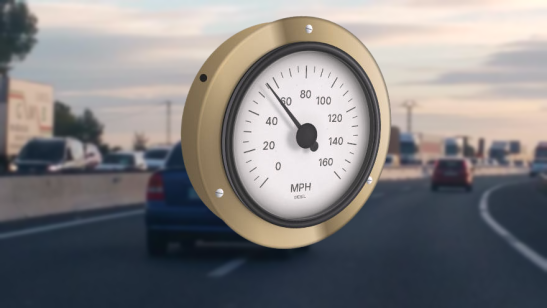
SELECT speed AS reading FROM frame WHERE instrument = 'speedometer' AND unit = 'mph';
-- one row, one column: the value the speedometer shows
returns 55 mph
